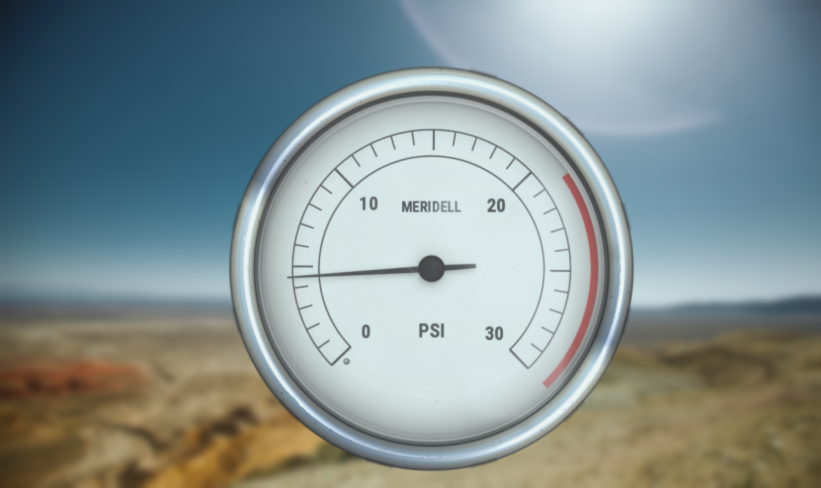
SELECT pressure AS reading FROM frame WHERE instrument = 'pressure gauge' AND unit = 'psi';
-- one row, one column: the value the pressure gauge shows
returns 4.5 psi
